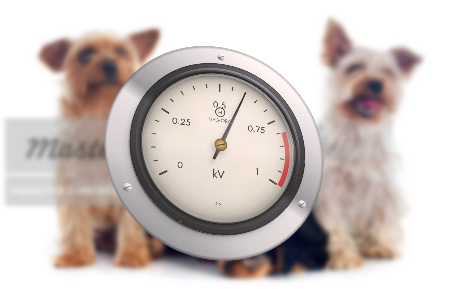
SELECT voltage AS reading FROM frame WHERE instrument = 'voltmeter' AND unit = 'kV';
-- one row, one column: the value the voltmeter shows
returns 0.6 kV
